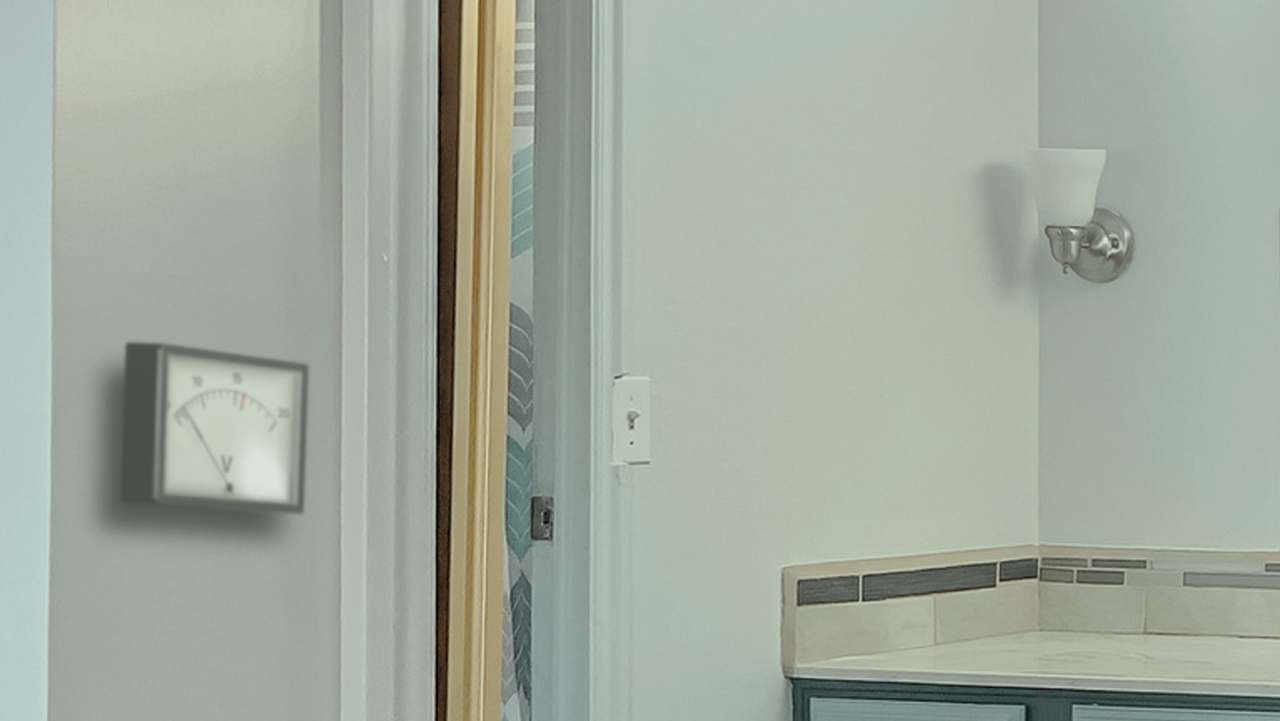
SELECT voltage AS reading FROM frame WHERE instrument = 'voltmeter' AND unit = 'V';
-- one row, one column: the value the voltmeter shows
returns 5 V
